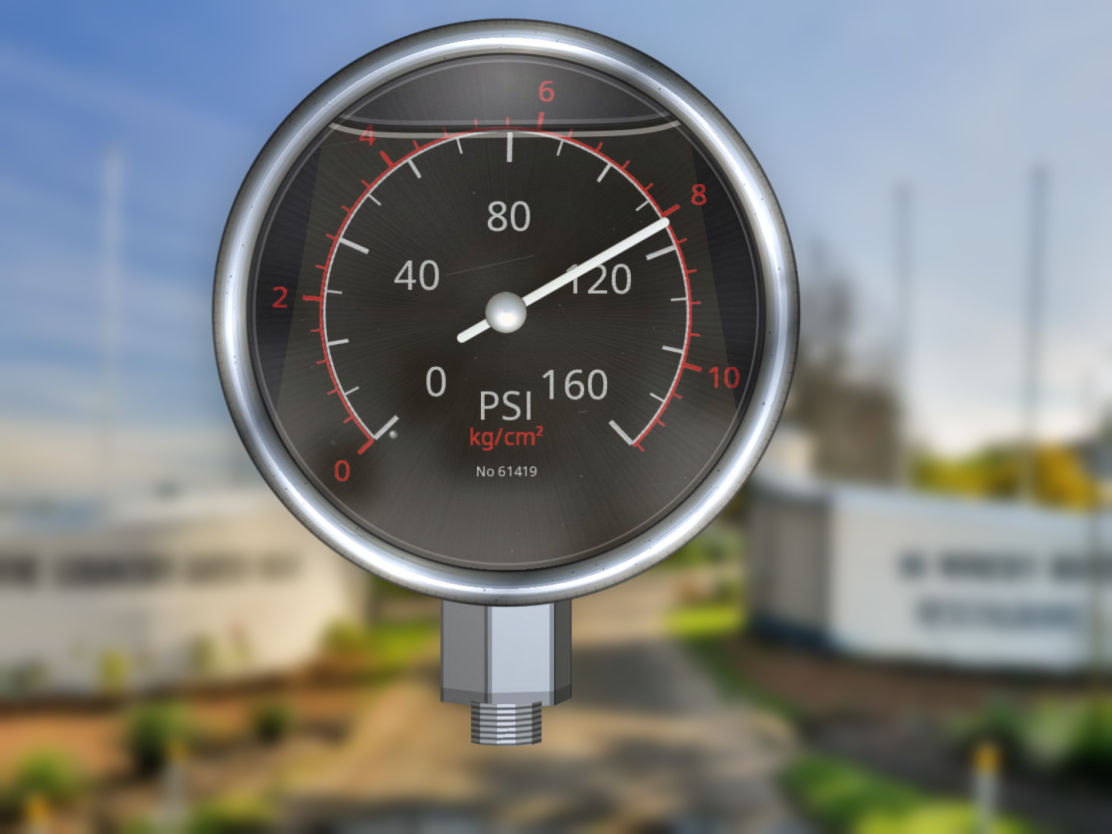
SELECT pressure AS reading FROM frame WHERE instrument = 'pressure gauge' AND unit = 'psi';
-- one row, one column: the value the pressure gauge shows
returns 115 psi
